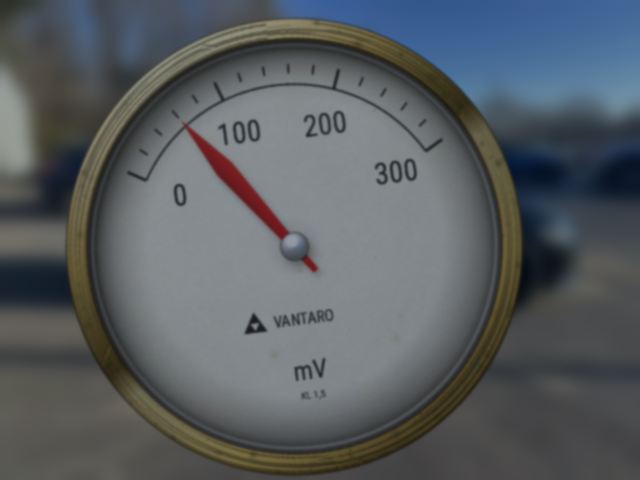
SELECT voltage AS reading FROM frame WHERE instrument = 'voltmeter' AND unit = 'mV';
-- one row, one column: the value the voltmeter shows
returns 60 mV
